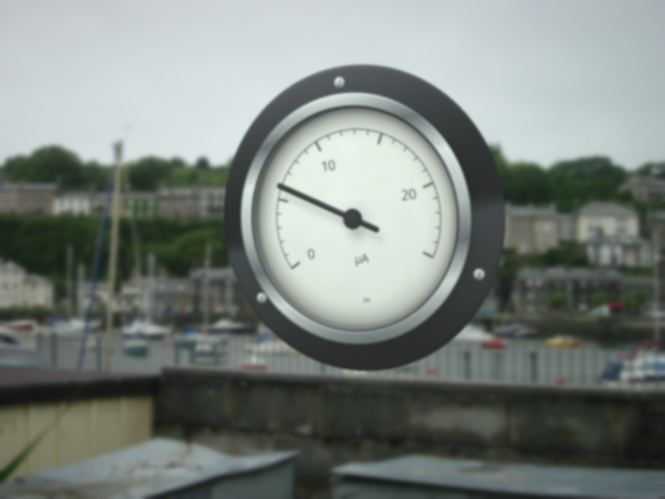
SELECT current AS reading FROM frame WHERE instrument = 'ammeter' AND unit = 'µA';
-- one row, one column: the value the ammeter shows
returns 6 µA
